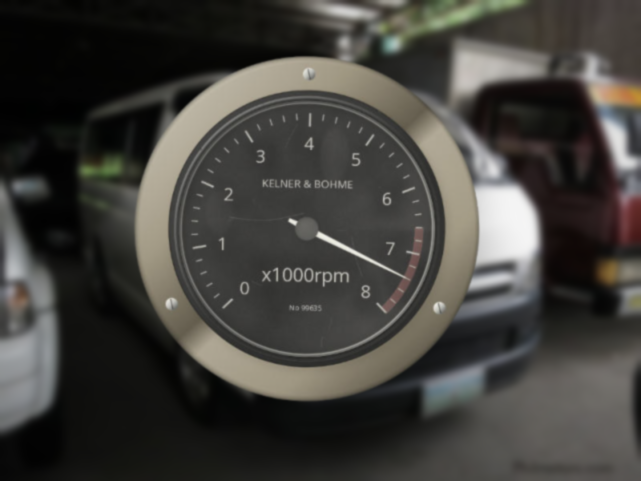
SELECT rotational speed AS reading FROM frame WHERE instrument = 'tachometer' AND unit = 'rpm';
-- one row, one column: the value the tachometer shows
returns 7400 rpm
